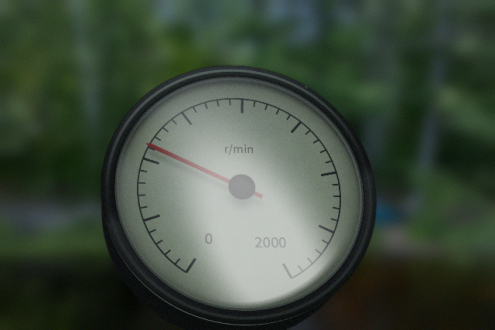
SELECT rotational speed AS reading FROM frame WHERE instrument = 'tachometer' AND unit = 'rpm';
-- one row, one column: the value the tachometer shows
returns 550 rpm
